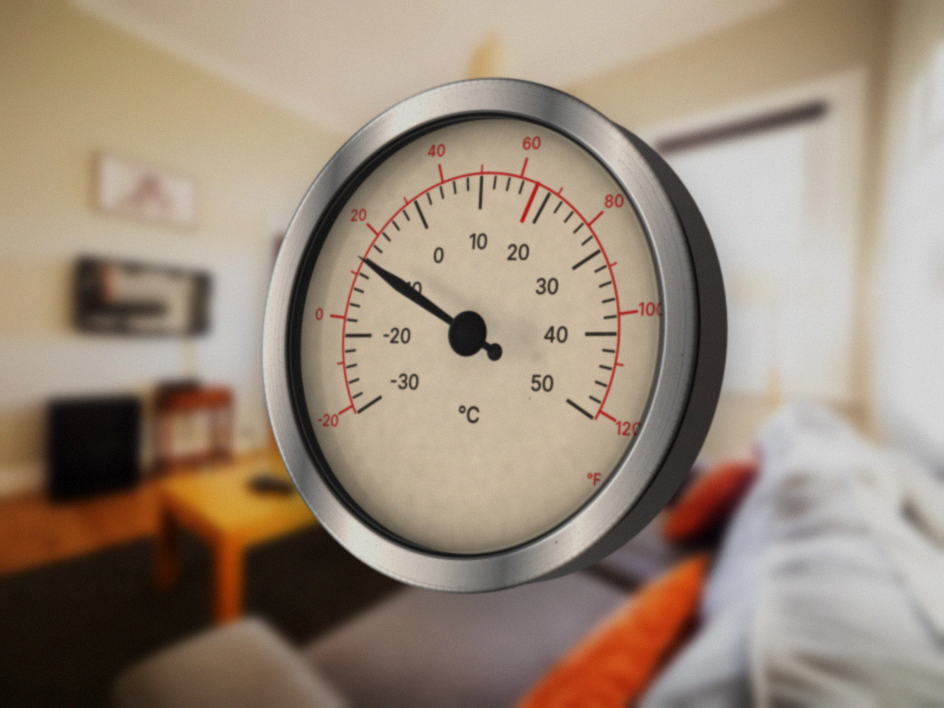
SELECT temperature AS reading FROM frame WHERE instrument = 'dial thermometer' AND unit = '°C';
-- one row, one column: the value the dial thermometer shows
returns -10 °C
